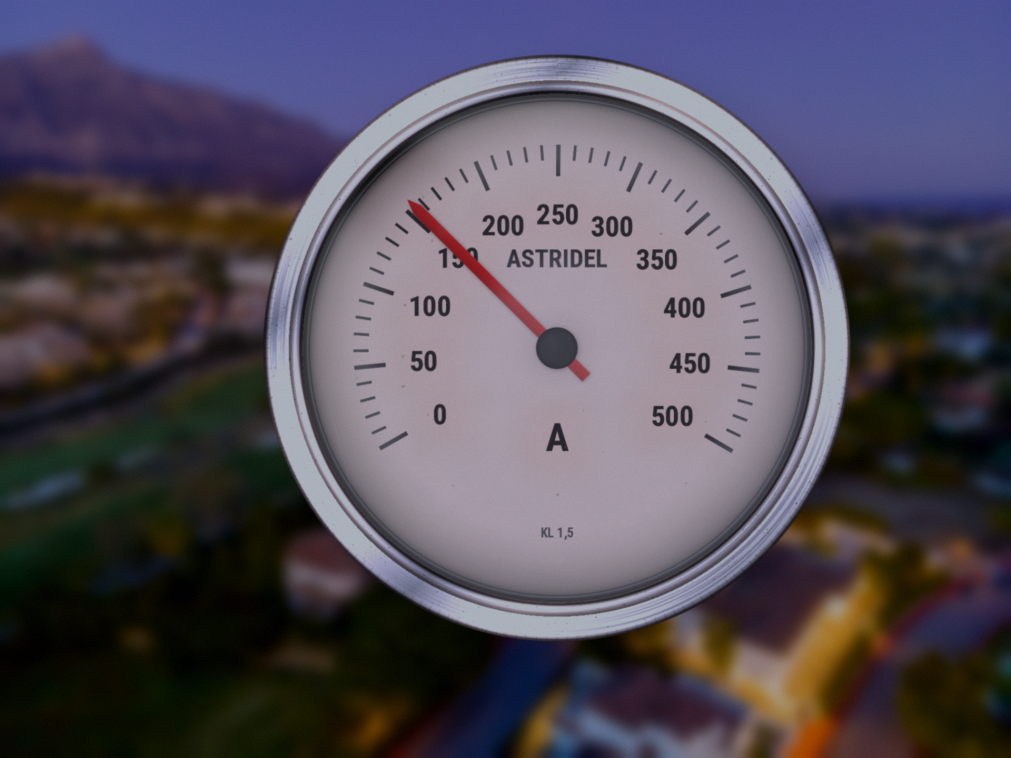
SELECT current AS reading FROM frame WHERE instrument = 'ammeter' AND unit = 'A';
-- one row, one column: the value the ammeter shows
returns 155 A
